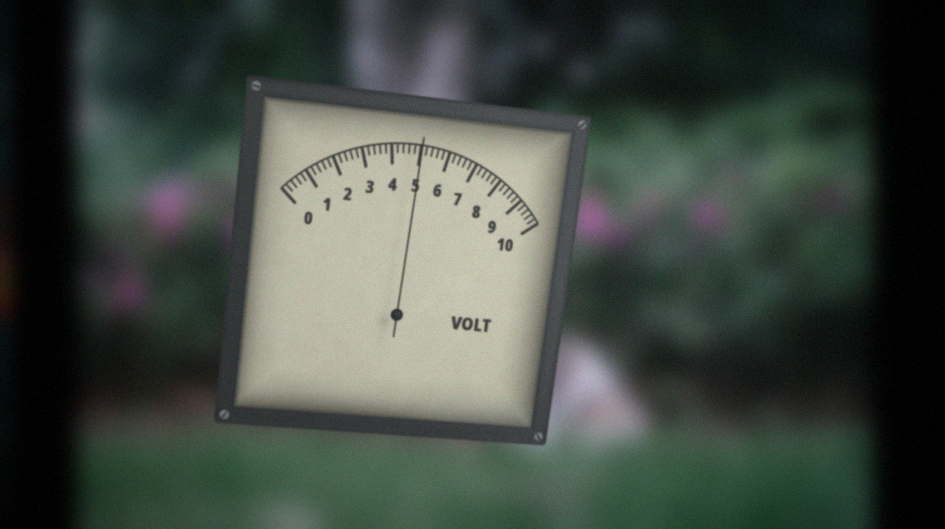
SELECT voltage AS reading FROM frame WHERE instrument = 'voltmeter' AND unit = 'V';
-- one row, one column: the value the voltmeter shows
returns 5 V
